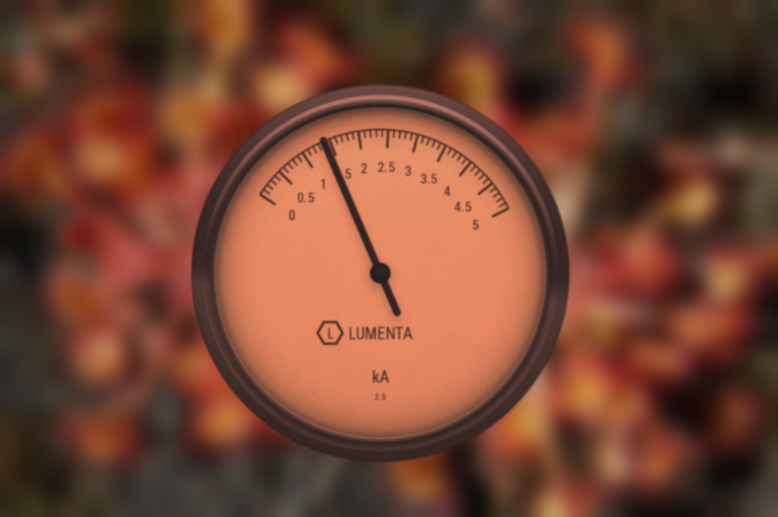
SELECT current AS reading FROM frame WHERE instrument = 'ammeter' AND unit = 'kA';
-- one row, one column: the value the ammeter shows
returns 1.4 kA
